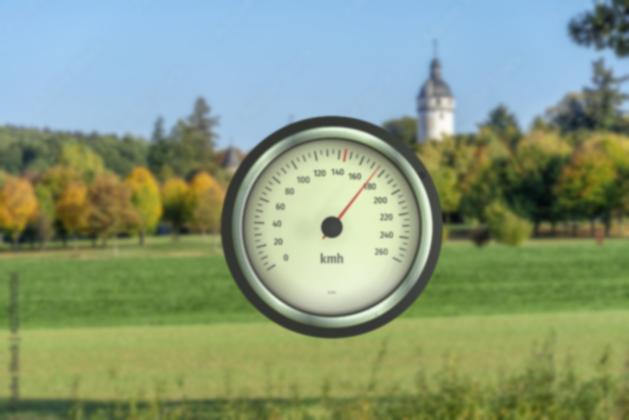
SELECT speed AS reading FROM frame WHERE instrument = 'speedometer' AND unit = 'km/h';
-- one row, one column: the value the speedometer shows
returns 175 km/h
